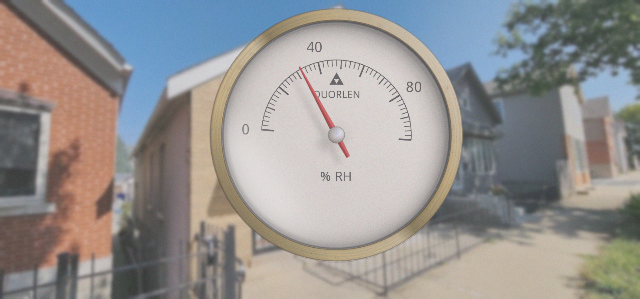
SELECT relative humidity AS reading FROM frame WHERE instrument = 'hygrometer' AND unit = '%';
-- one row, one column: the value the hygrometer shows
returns 32 %
